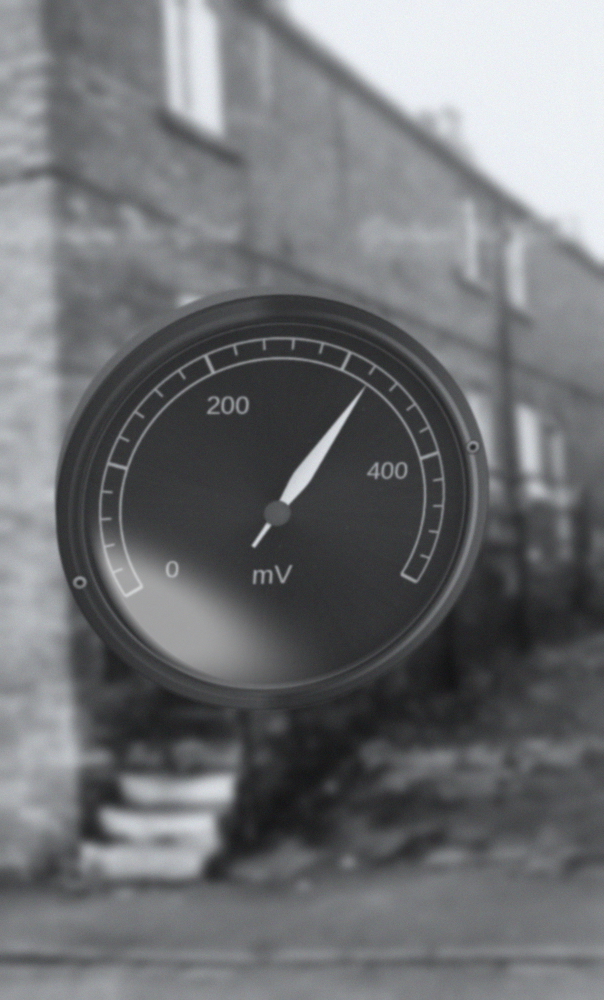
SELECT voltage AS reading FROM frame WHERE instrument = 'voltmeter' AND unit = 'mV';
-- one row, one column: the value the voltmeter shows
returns 320 mV
